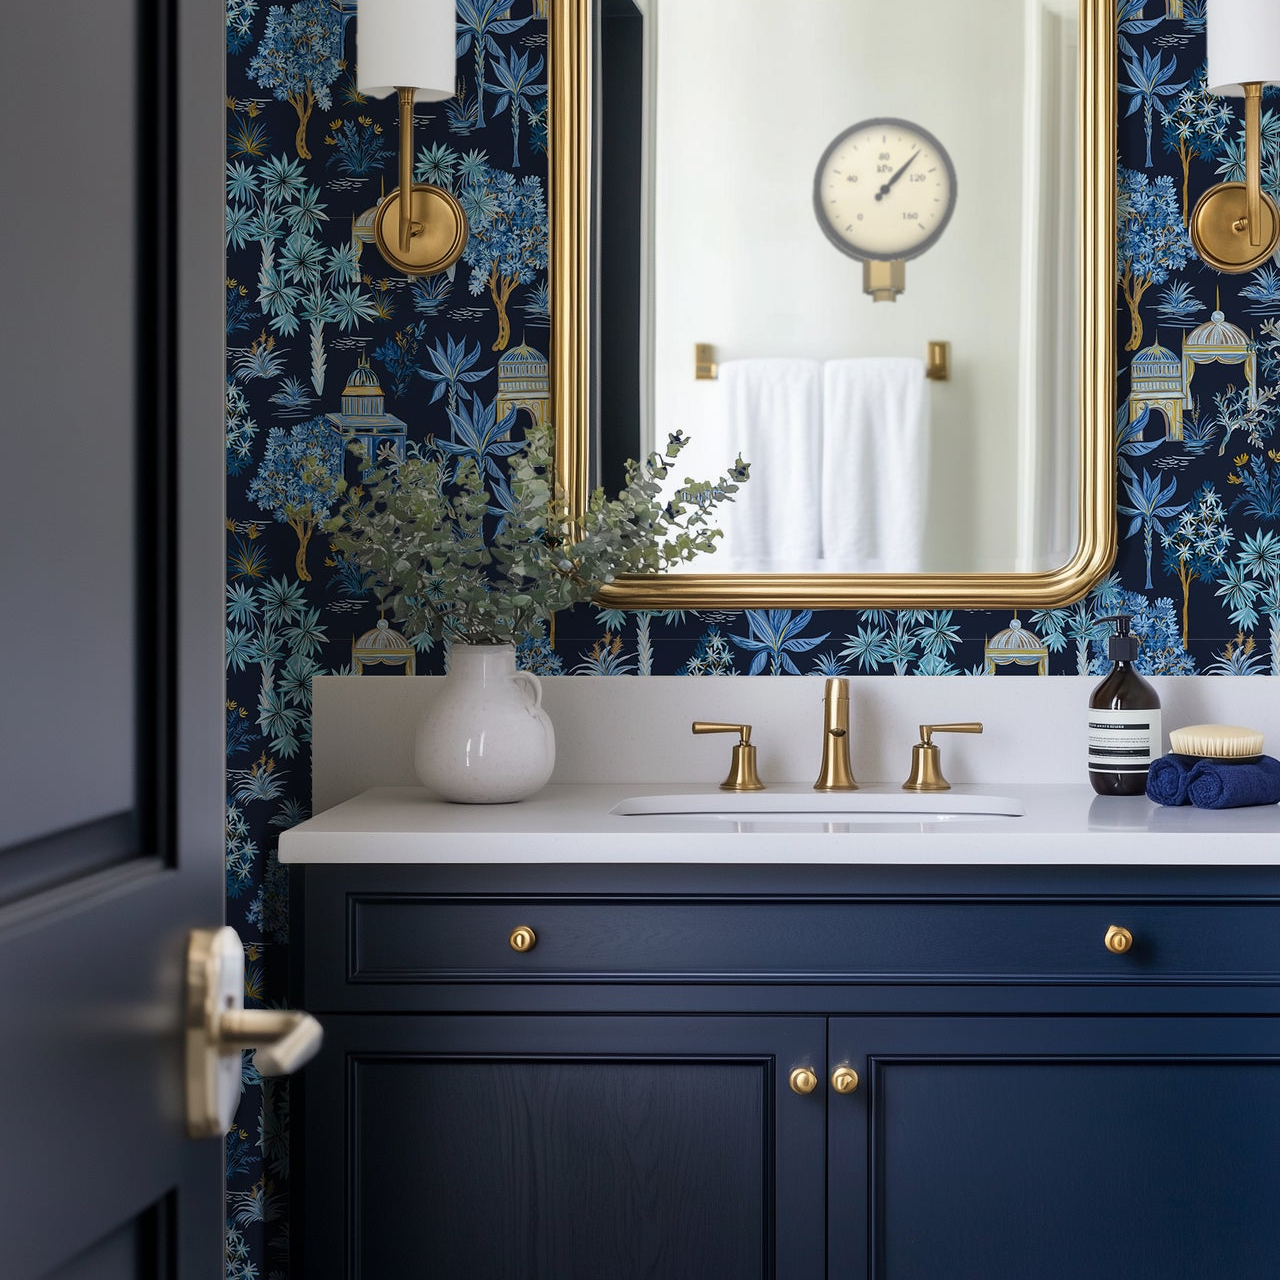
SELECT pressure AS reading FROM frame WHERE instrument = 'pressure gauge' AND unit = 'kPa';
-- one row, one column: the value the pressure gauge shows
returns 105 kPa
